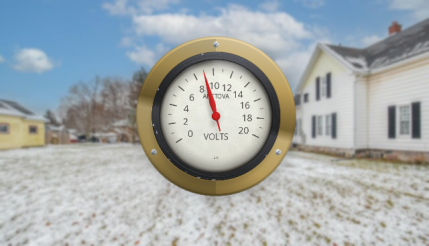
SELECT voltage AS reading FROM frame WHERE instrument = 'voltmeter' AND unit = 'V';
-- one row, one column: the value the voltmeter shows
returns 9 V
